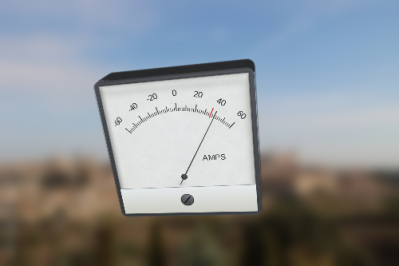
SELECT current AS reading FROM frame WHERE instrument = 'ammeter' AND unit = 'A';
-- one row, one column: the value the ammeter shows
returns 40 A
